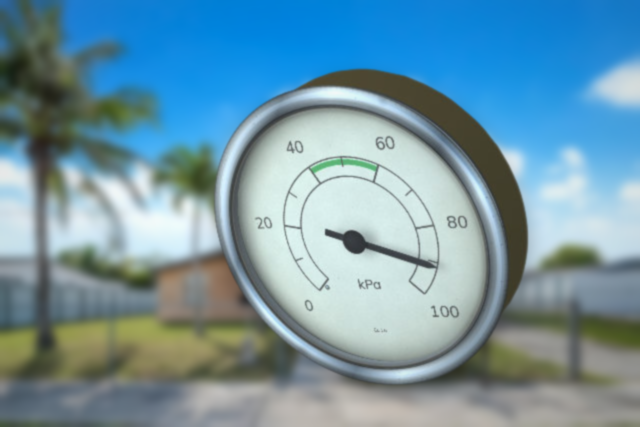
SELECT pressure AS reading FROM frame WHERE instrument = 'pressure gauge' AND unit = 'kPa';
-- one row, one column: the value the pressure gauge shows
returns 90 kPa
